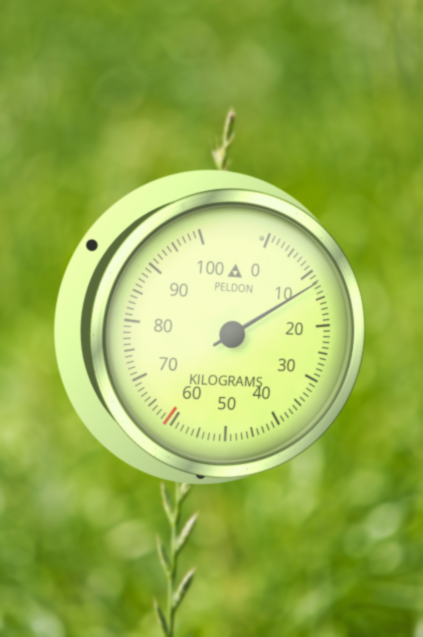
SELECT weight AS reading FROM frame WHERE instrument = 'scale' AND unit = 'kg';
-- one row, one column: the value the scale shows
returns 12 kg
